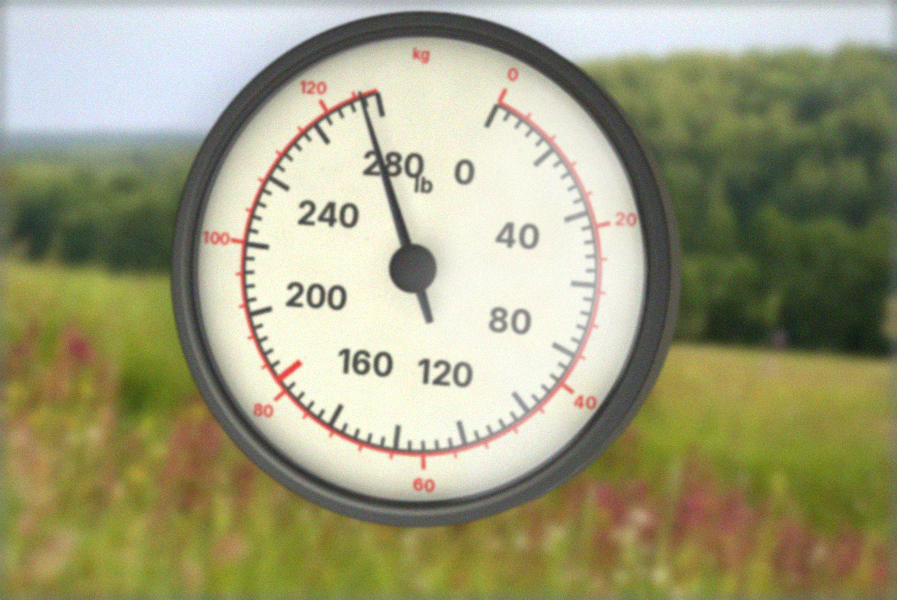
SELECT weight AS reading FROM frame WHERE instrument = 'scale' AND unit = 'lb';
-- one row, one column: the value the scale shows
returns 276 lb
